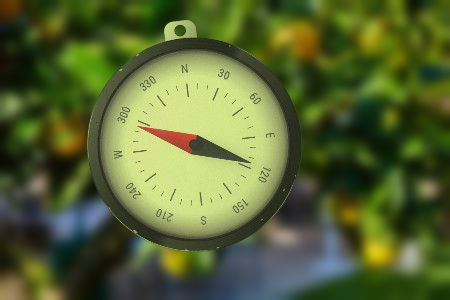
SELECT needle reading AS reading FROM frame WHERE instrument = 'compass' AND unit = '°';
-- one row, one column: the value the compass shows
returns 295 °
